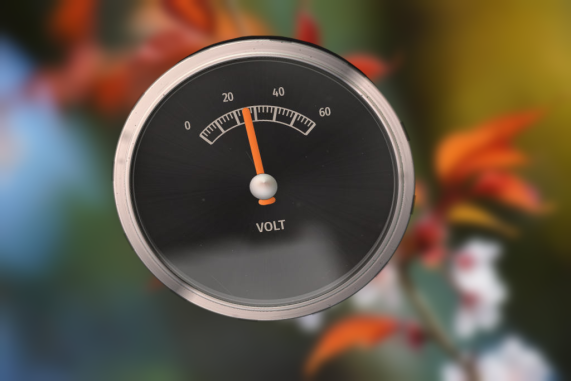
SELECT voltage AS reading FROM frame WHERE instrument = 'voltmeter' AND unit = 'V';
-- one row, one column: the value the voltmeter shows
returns 26 V
